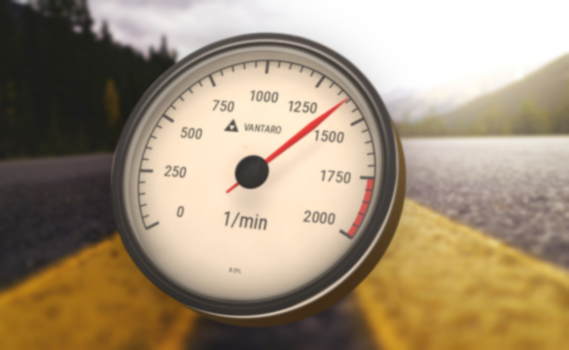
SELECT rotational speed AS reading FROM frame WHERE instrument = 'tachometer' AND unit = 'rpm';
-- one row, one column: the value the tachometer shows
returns 1400 rpm
